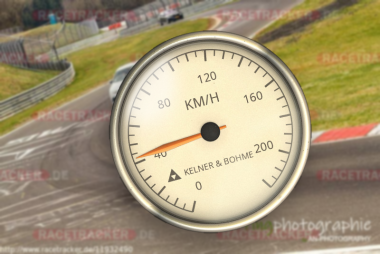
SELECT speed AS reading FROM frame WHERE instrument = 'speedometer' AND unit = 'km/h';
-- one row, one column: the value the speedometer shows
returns 42.5 km/h
